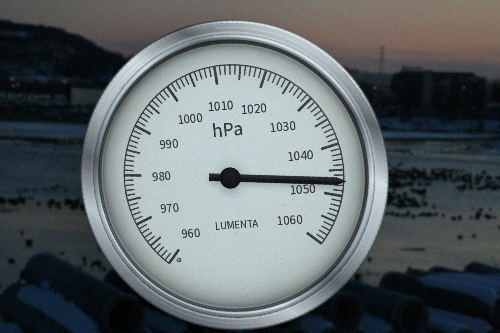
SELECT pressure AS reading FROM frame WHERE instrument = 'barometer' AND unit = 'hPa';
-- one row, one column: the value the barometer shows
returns 1047 hPa
